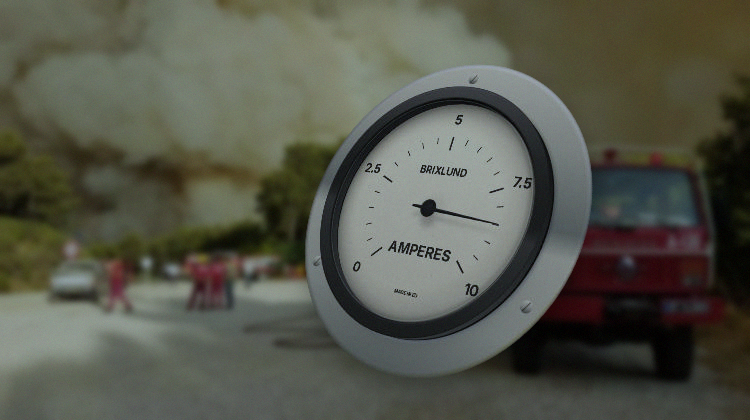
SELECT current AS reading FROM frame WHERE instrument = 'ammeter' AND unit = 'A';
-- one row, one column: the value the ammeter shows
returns 8.5 A
